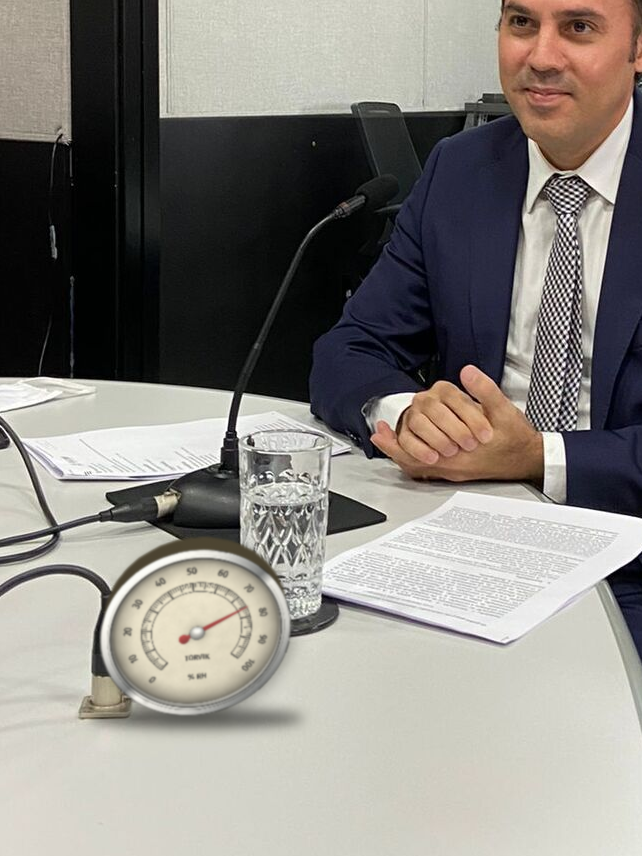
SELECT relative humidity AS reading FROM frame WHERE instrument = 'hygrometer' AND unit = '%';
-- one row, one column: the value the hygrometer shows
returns 75 %
